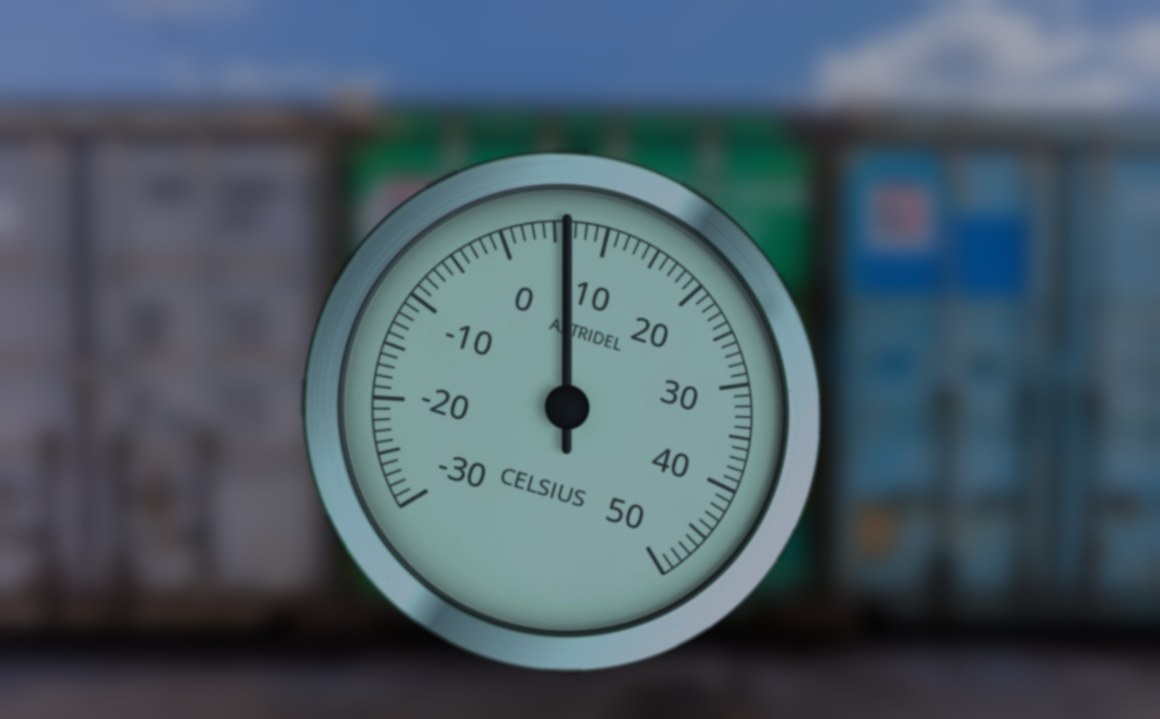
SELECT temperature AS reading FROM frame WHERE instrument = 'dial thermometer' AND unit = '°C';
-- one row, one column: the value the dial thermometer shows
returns 6 °C
